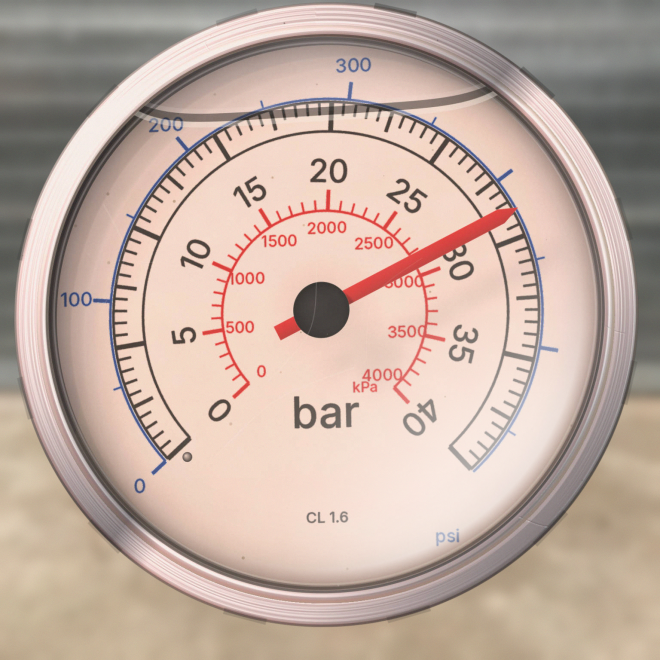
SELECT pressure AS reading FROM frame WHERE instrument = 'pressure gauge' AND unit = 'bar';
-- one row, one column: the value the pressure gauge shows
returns 29 bar
